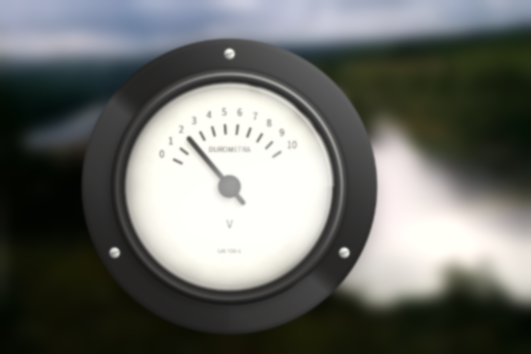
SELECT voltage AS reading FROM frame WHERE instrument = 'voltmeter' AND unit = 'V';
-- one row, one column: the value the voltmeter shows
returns 2 V
